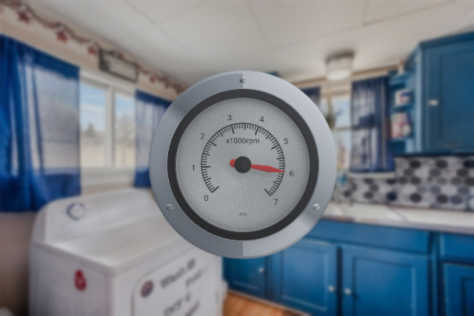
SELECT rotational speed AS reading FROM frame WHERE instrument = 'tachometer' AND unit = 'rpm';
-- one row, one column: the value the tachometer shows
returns 6000 rpm
